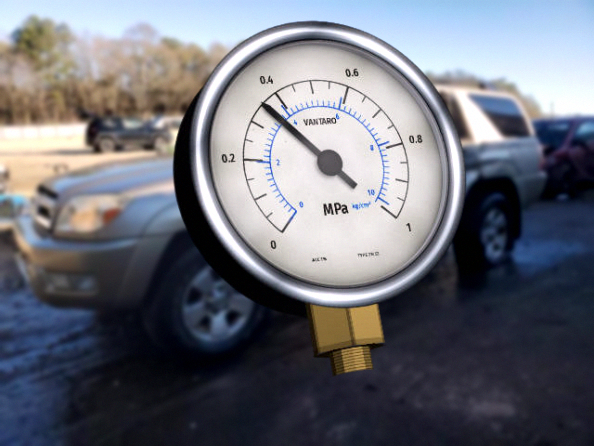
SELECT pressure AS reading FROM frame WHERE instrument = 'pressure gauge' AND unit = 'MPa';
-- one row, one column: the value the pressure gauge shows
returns 0.35 MPa
